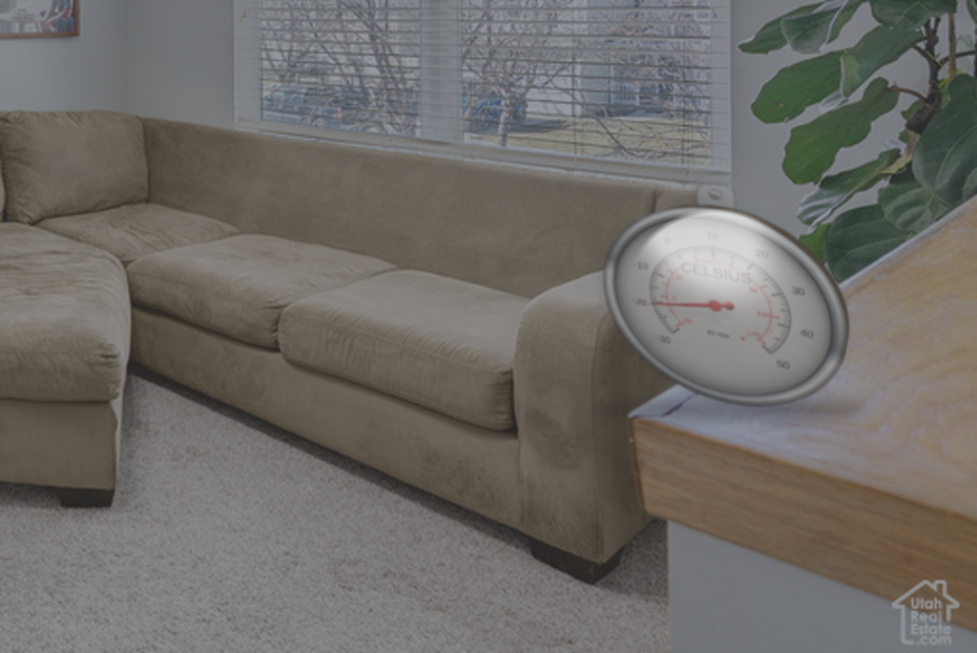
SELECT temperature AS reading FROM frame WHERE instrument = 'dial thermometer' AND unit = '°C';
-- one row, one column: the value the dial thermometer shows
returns -20 °C
